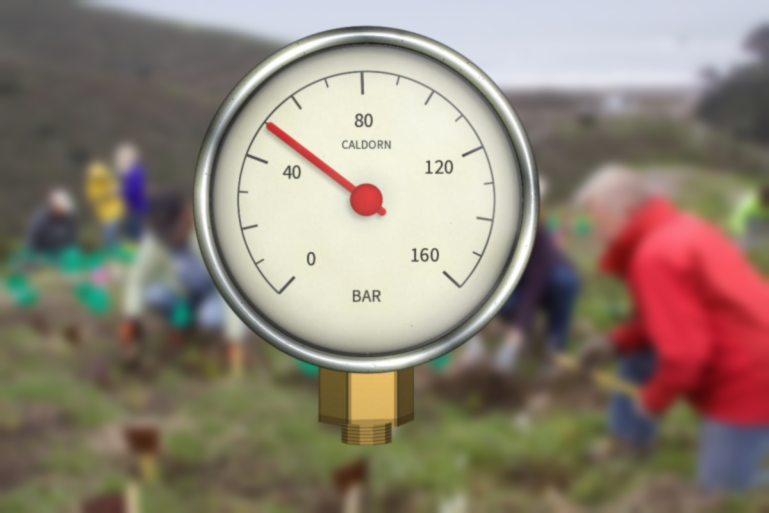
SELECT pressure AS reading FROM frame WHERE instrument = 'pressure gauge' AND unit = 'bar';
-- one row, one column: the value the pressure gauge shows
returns 50 bar
